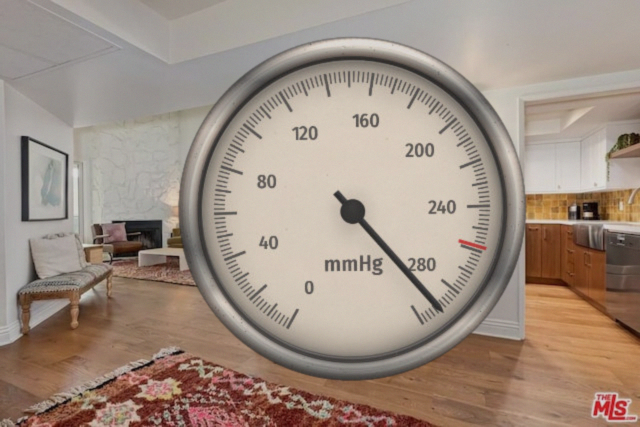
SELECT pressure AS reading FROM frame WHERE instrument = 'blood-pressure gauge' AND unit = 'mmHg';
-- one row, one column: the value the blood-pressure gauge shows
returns 290 mmHg
